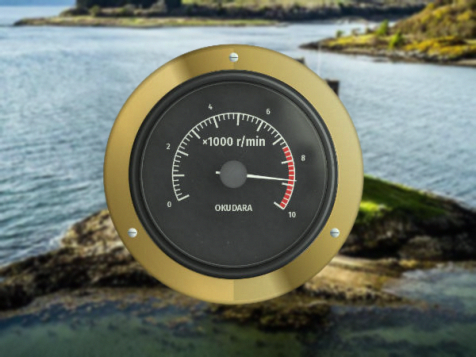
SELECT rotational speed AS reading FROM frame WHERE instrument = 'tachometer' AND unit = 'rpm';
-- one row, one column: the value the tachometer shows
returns 8800 rpm
